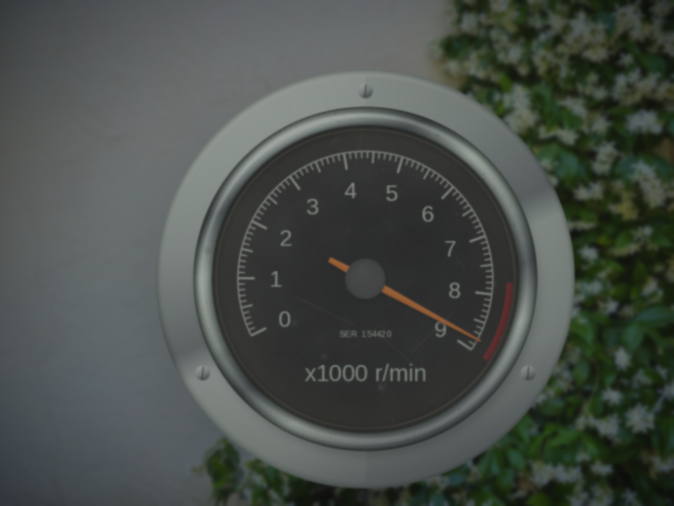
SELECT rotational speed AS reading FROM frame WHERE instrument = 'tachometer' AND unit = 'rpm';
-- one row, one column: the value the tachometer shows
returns 8800 rpm
